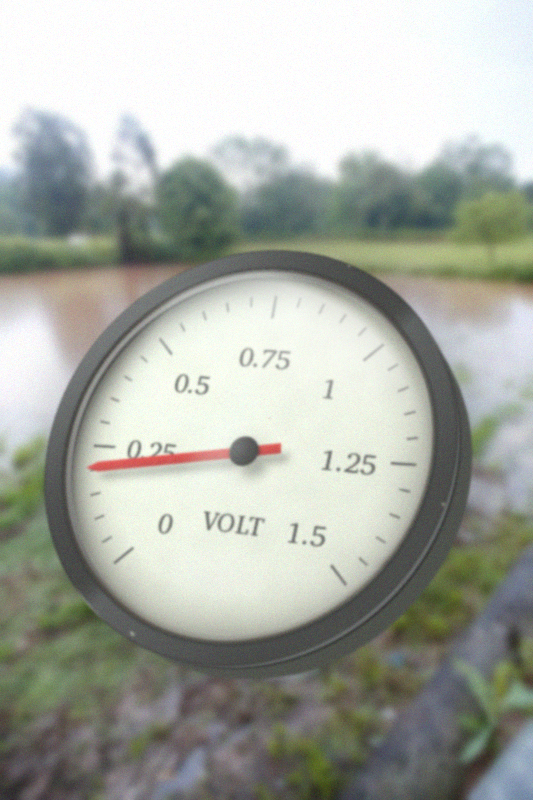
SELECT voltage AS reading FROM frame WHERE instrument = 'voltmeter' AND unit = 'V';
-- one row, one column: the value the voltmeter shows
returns 0.2 V
